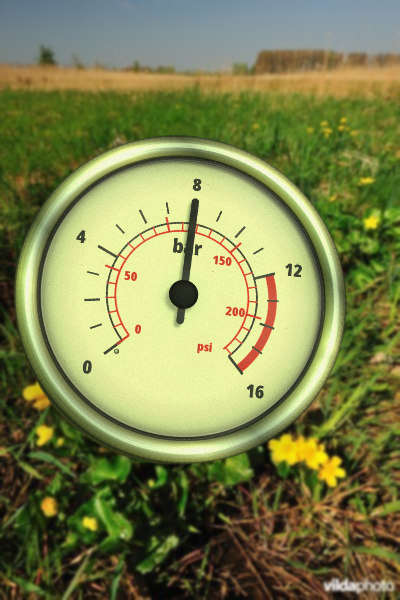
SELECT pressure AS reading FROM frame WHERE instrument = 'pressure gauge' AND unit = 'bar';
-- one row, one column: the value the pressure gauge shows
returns 8 bar
